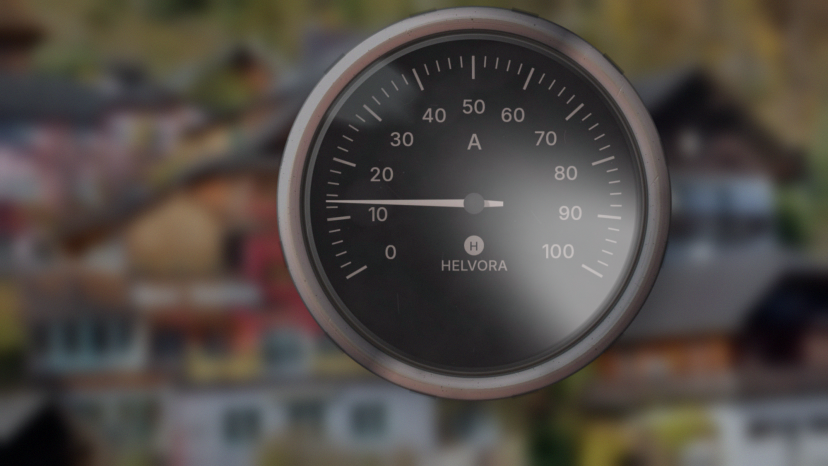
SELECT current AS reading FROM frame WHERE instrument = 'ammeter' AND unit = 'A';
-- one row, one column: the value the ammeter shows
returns 13 A
